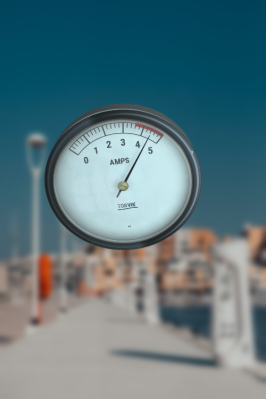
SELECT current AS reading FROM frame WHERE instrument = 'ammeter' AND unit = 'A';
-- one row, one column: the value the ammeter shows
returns 4.4 A
